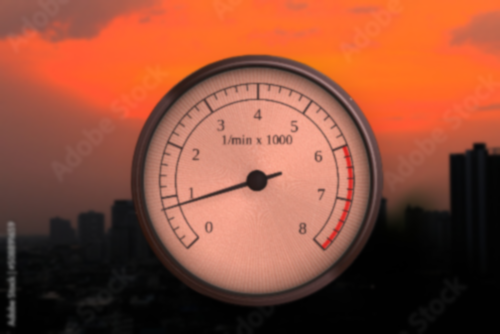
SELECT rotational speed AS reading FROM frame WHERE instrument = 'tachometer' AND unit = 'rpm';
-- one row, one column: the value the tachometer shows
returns 800 rpm
